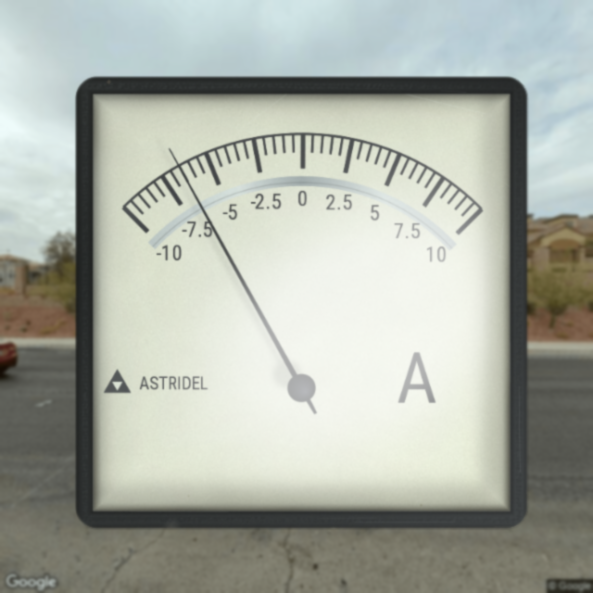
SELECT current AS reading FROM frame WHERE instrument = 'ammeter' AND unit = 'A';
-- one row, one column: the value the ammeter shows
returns -6.5 A
